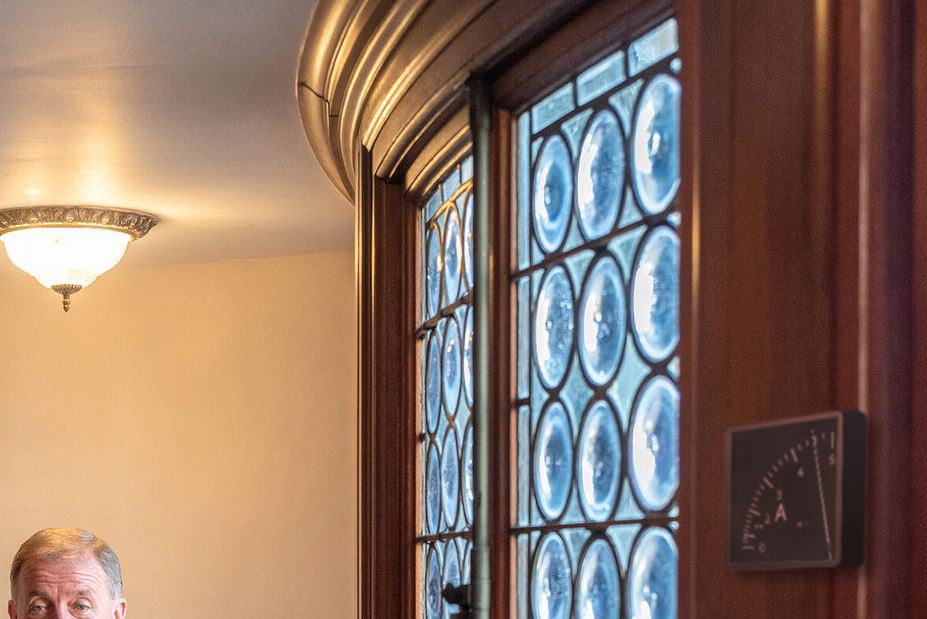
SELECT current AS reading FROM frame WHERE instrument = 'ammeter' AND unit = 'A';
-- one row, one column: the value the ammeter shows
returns 4.6 A
